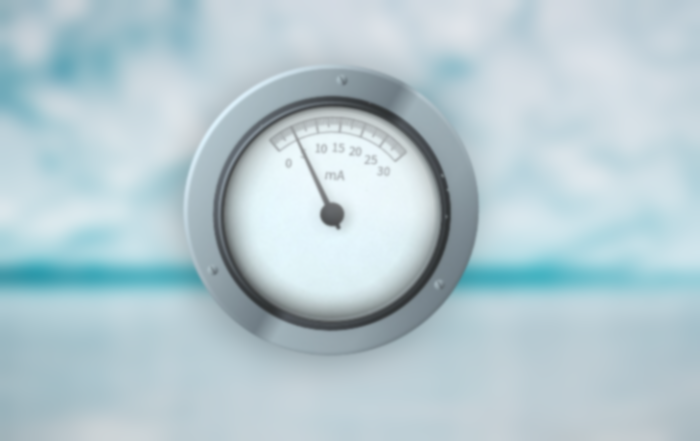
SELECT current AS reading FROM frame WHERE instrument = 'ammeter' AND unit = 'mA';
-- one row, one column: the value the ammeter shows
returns 5 mA
